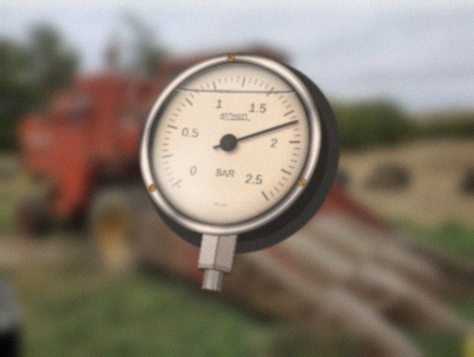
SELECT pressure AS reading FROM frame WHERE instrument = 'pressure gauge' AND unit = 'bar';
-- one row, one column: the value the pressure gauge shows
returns 1.85 bar
